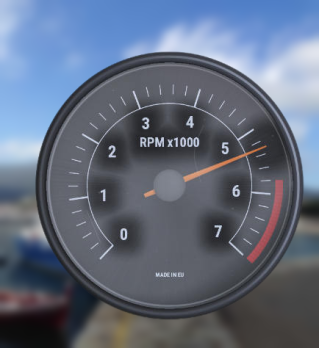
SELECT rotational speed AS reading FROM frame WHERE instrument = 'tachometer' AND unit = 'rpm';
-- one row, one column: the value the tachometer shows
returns 5300 rpm
